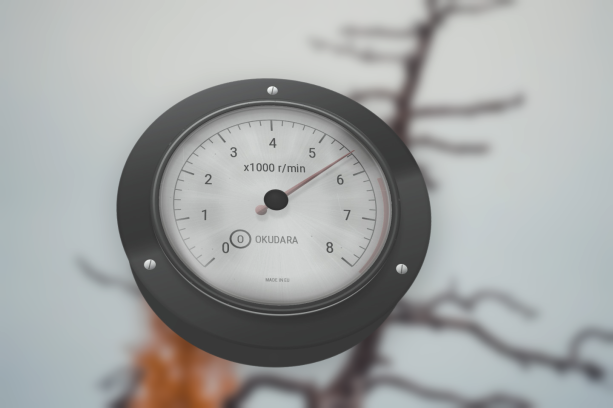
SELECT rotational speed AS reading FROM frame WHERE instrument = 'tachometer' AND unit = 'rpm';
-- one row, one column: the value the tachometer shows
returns 5600 rpm
